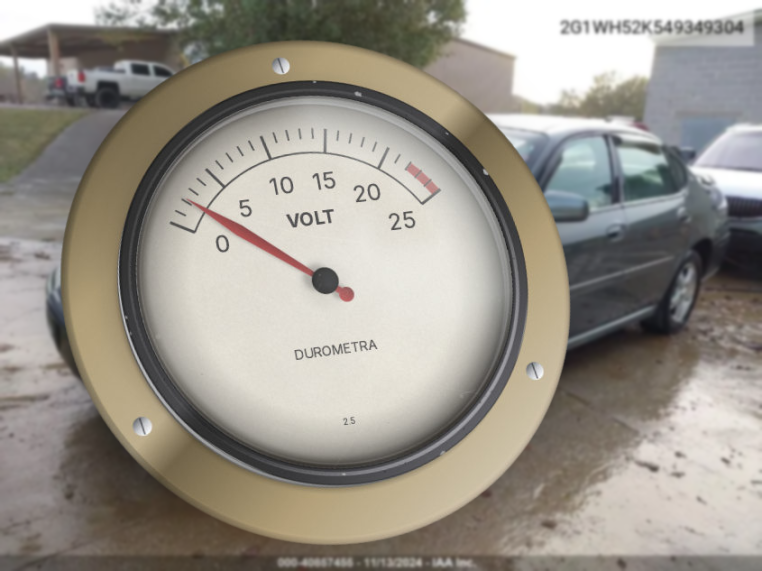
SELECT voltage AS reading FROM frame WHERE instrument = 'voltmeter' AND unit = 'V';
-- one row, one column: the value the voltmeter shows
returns 2 V
